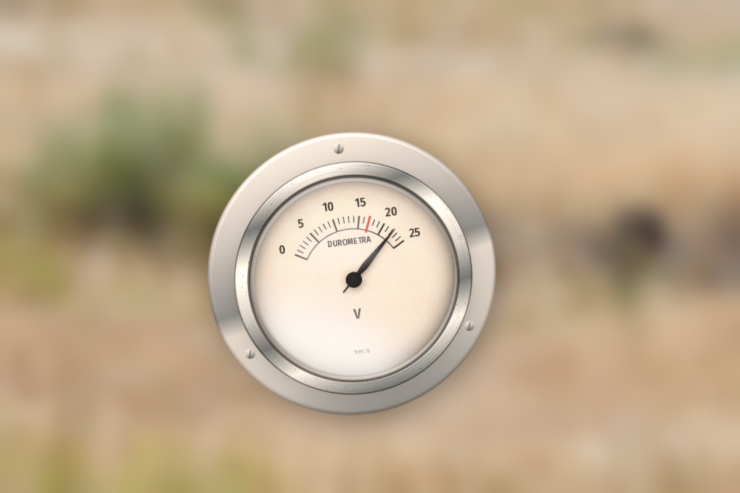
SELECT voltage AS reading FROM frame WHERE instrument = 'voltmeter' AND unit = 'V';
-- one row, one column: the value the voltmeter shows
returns 22 V
